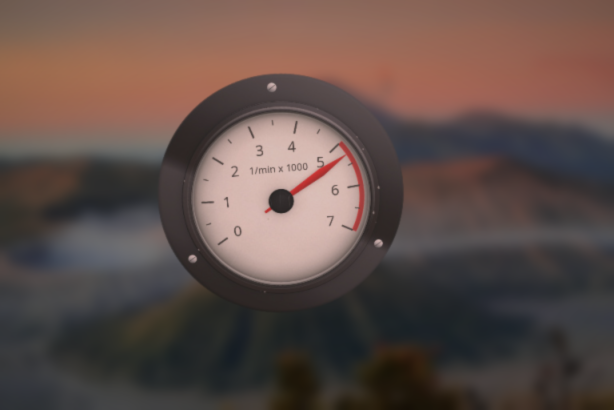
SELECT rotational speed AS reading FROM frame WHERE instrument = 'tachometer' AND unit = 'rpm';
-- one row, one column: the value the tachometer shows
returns 5250 rpm
